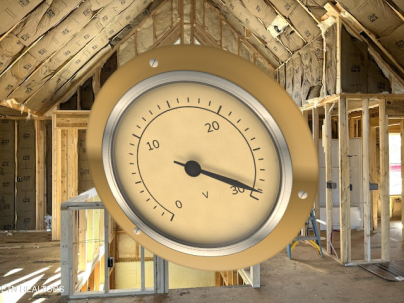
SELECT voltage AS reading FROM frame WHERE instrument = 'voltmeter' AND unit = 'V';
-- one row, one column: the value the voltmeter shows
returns 29 V
